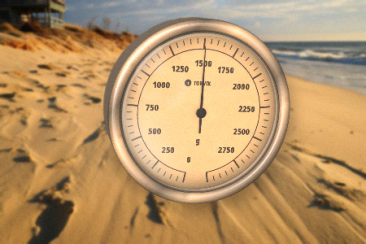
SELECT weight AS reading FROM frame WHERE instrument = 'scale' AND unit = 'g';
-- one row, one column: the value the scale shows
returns 1500 g
